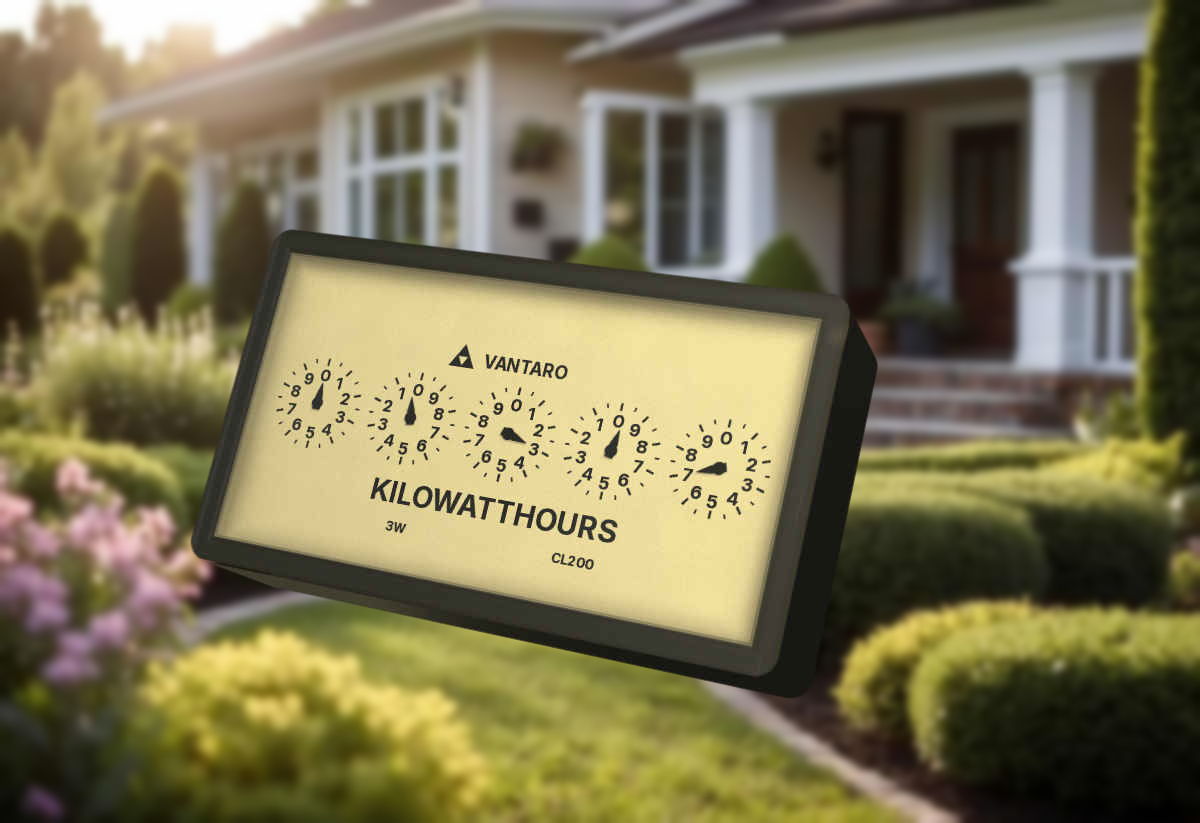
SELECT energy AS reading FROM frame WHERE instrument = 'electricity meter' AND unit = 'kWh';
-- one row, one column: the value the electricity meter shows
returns 297 kWh
